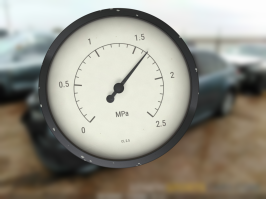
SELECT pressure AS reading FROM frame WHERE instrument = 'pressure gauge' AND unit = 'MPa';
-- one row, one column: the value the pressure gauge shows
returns 1.65 MPa
